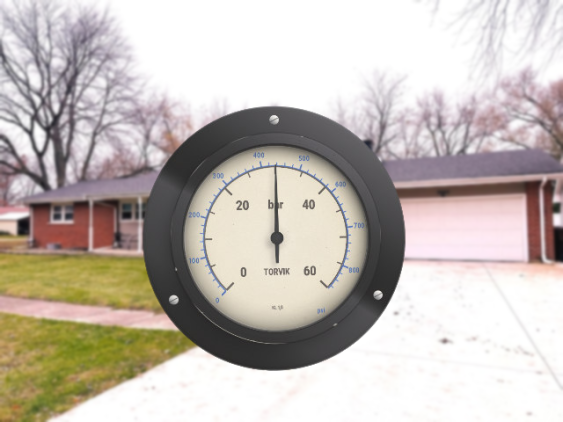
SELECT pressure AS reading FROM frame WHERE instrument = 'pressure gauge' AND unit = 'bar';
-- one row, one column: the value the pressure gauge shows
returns 30 bar
